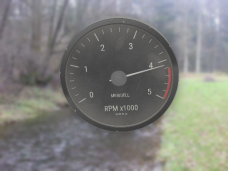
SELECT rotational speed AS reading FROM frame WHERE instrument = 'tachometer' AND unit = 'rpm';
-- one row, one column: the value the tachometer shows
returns 4100 rpm
